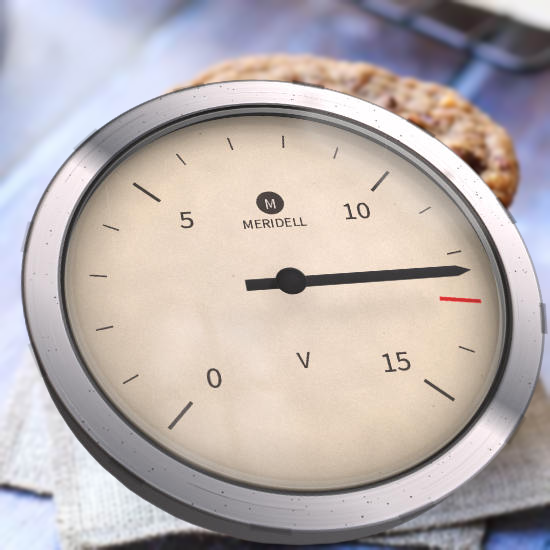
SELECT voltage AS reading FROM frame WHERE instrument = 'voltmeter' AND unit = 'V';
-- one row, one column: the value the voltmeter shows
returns 12.5 V
